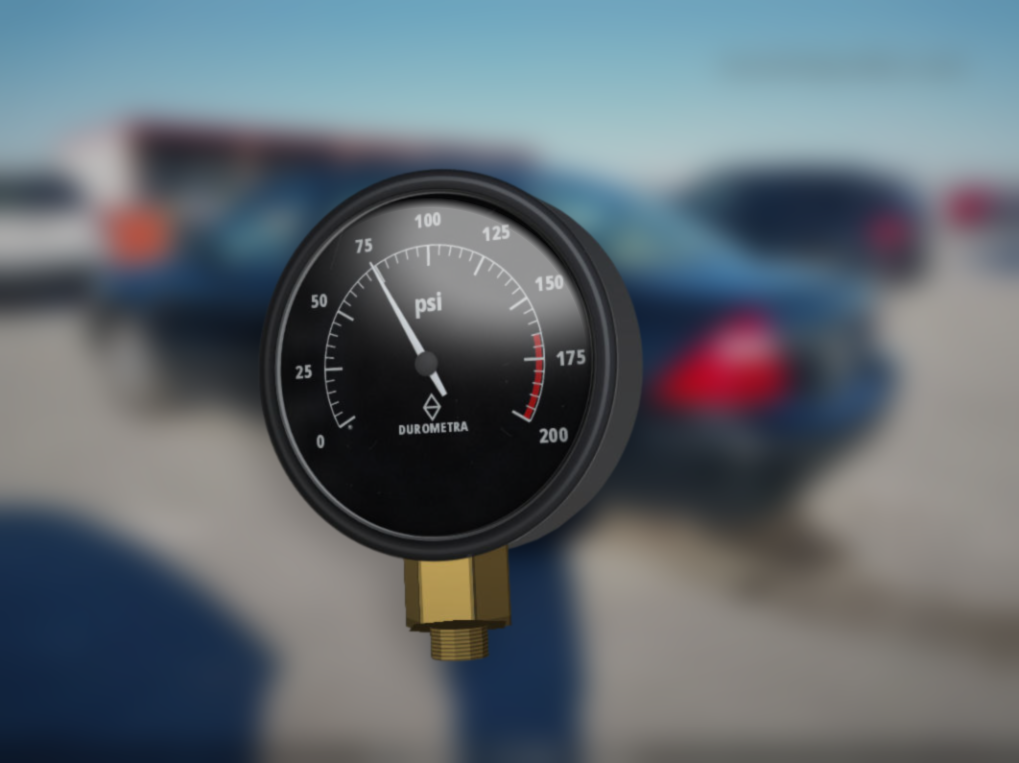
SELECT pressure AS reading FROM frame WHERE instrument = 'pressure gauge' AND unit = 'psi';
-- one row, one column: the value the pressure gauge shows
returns 75 psi
